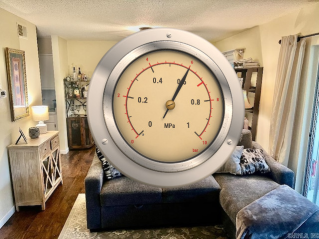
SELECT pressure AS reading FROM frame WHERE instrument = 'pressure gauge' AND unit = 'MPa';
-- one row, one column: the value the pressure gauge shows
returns 0.6 MPa
